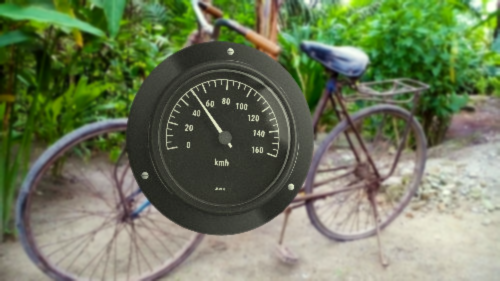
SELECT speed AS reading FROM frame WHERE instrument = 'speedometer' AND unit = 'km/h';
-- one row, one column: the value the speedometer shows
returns 50 km/h
